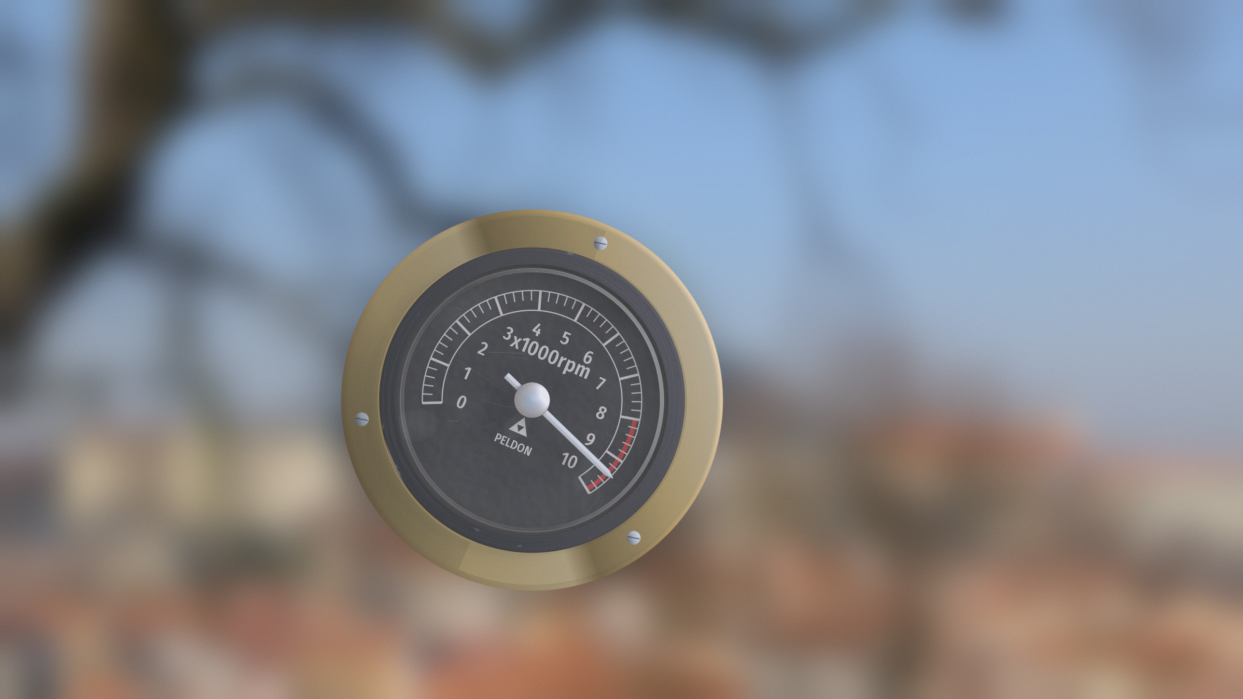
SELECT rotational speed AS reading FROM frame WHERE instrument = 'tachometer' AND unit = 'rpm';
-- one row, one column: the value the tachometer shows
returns 9400 rpm
